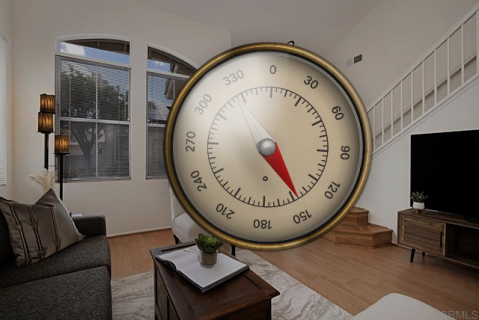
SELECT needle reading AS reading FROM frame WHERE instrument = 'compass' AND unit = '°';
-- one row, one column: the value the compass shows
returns 145 °
